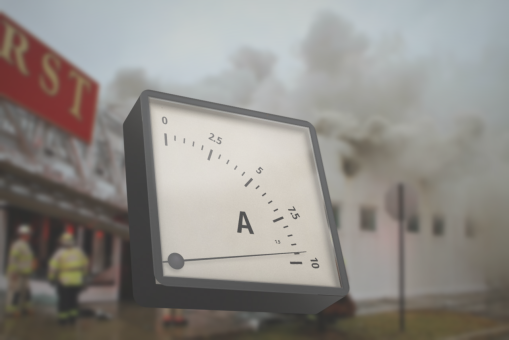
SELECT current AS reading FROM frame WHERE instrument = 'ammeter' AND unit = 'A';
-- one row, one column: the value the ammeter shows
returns 9.5 A
